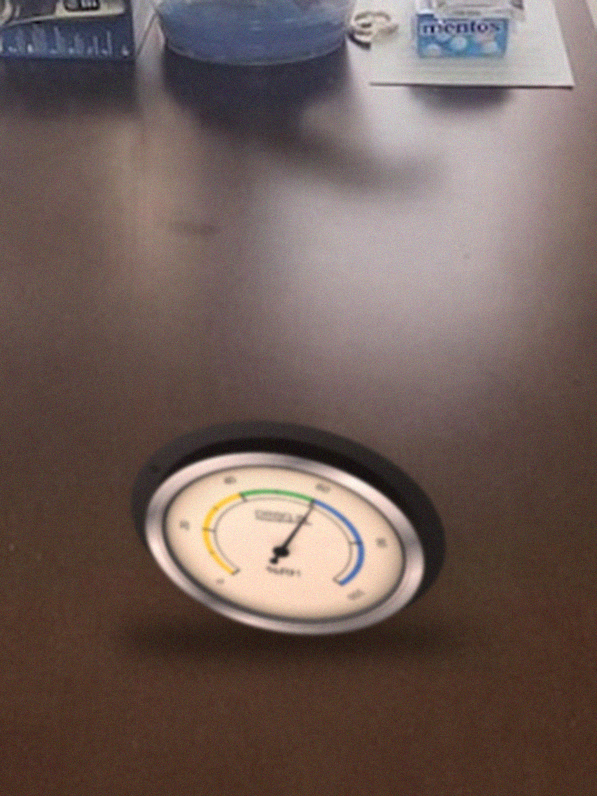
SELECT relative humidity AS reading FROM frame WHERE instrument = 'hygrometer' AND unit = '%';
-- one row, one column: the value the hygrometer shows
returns 60 %
